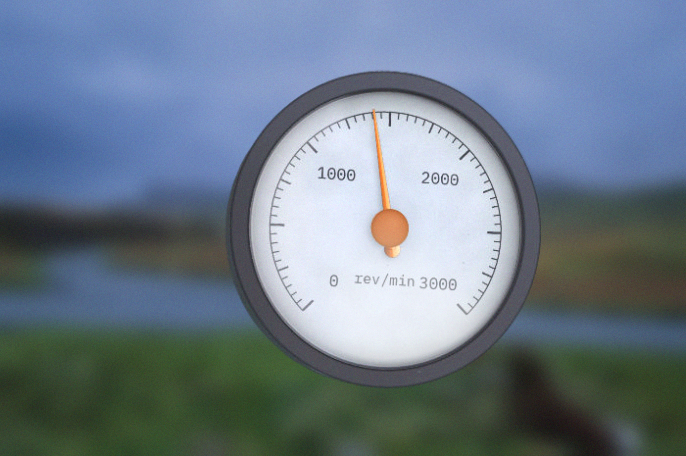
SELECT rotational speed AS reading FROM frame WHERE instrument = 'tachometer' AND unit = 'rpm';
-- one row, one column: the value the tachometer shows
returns 1400 rpm
